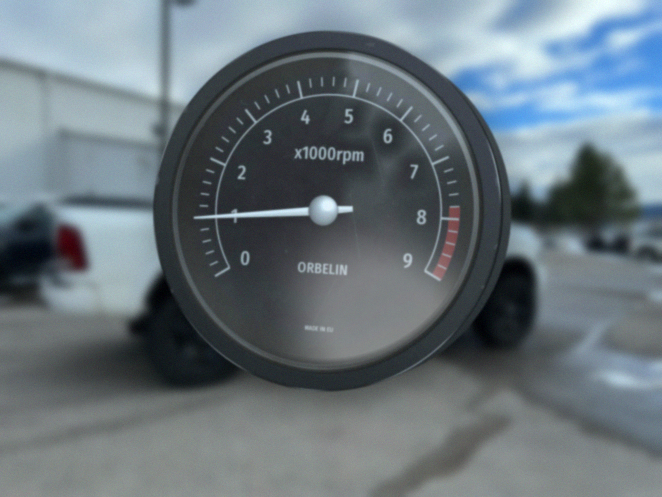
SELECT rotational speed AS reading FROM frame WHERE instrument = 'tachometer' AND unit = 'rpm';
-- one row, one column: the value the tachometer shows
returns 1000 rpm
